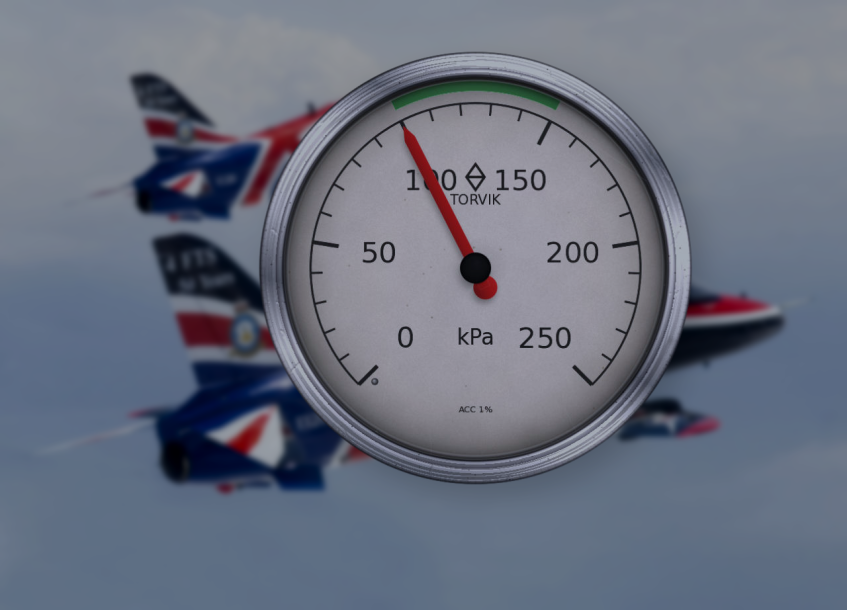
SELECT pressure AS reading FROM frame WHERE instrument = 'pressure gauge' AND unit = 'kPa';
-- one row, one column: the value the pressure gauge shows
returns 100 kPa
